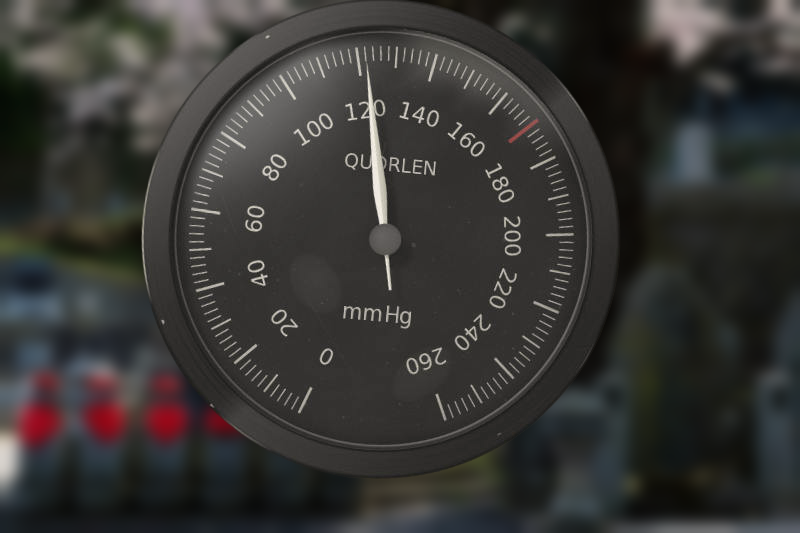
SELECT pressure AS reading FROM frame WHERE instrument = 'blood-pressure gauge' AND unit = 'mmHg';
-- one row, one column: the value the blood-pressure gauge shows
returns 122 mmHg
